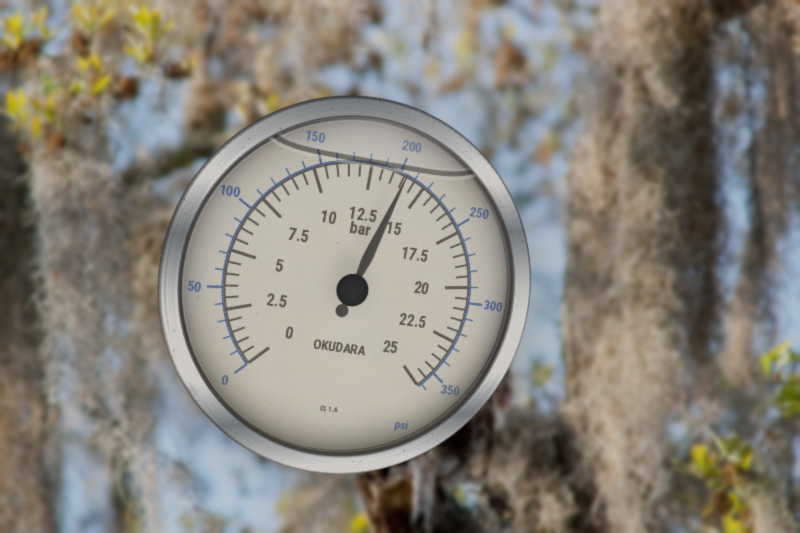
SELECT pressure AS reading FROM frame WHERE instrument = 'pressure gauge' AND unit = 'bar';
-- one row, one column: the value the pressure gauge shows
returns 14 bar
